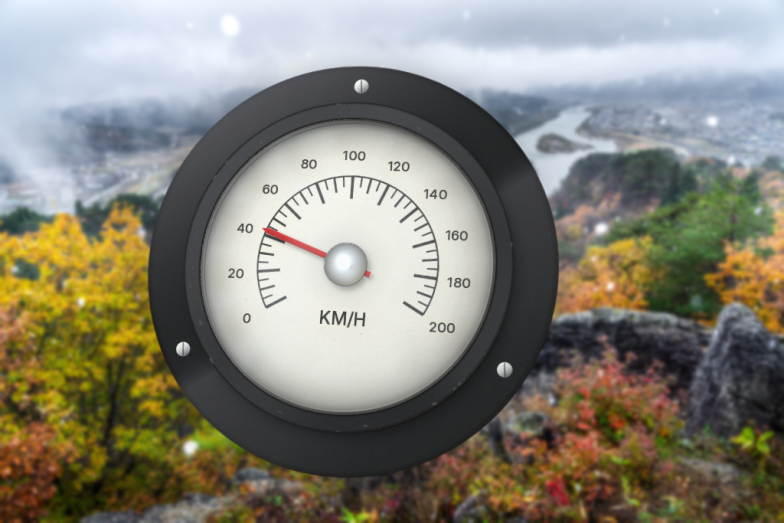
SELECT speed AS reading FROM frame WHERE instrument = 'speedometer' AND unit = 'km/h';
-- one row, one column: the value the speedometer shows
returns 42.5 km/h
